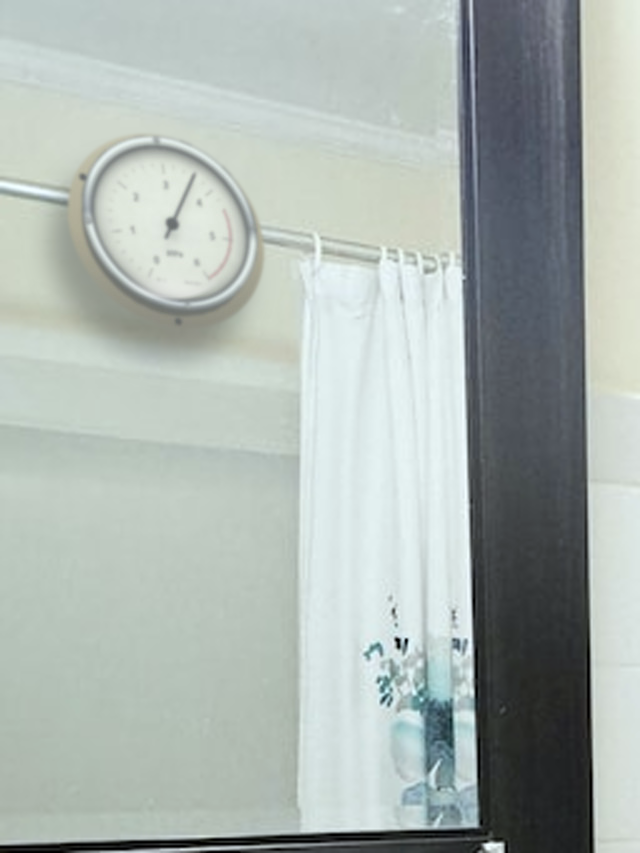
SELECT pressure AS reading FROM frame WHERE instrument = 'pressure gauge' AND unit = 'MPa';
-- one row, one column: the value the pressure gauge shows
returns 3.6 MPa
